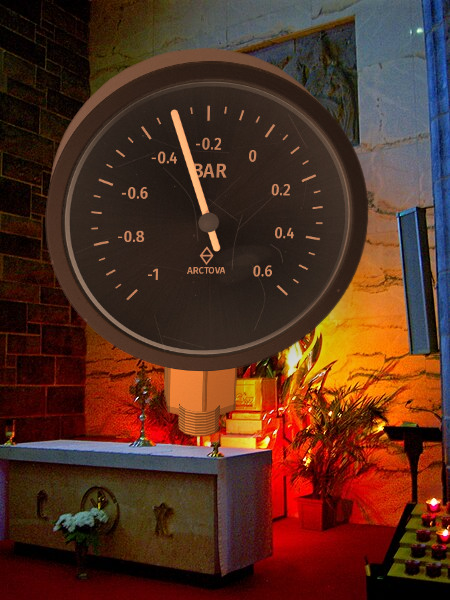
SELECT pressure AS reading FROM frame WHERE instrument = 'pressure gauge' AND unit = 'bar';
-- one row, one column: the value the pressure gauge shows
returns -0.3 bar
